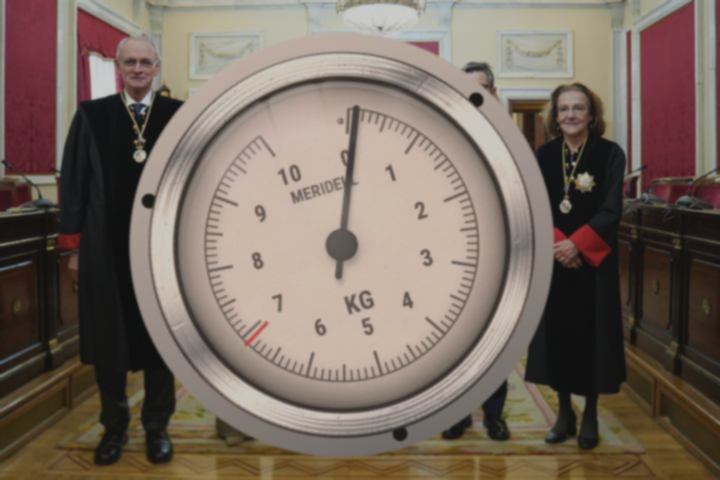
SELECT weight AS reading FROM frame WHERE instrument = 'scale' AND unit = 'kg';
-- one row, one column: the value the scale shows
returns 0.1 kg
